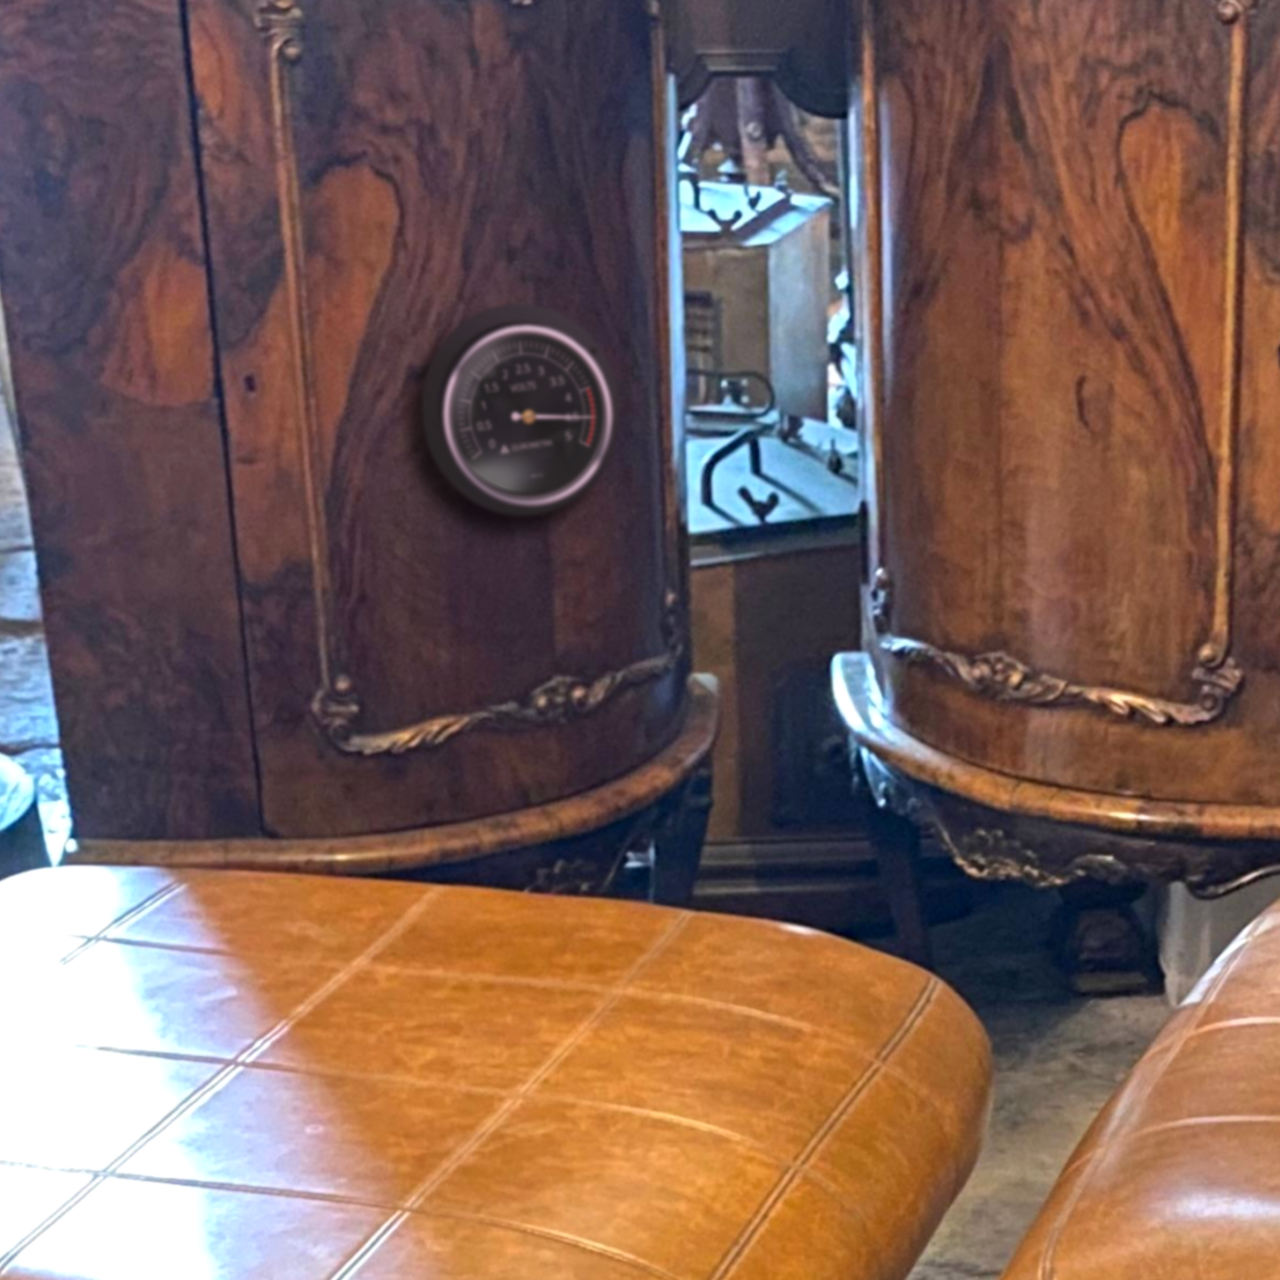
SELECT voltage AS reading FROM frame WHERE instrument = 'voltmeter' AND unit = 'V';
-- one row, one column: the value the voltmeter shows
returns 4.5 V
